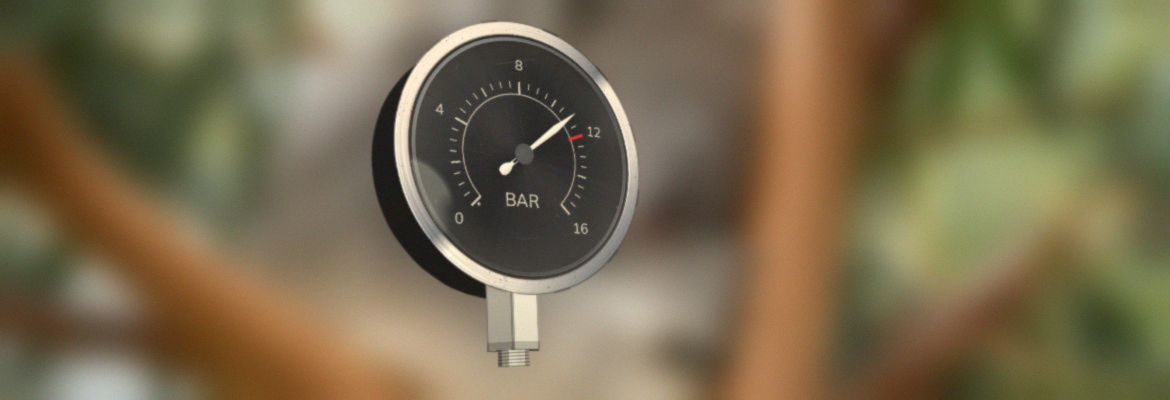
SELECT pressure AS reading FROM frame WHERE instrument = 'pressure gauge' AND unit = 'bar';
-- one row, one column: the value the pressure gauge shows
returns 11 bar
